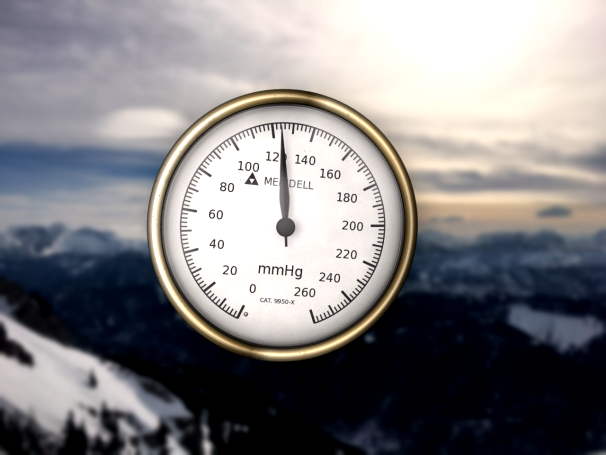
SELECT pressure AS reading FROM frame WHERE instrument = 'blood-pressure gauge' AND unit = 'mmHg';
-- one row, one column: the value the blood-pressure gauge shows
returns 124 mmHg
